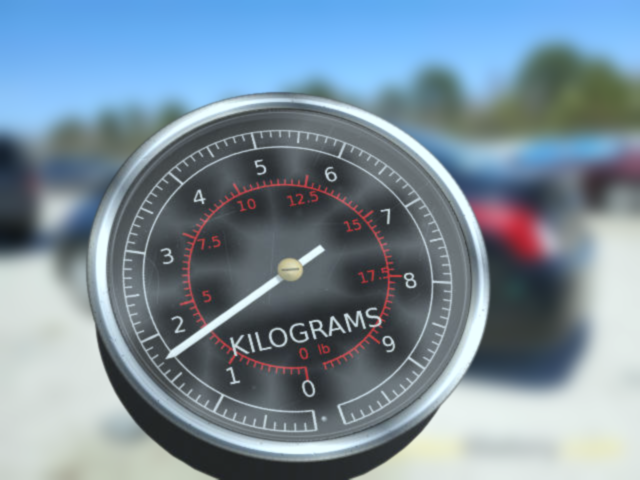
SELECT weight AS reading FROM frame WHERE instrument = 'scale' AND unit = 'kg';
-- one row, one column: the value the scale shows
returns 1.7 kg
